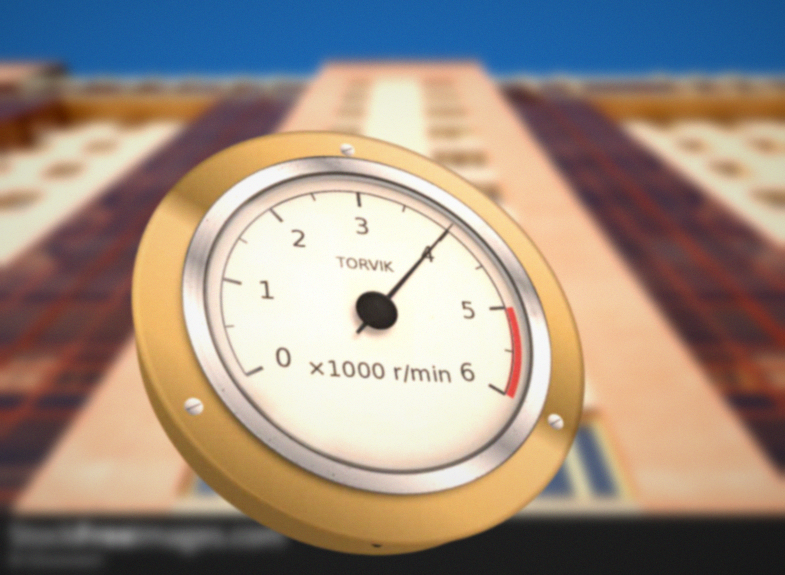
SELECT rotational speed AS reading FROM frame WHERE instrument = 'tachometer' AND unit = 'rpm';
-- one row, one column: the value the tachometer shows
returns 4000 rpm
